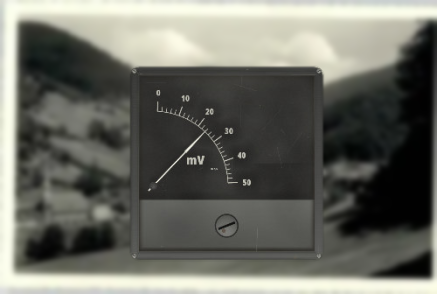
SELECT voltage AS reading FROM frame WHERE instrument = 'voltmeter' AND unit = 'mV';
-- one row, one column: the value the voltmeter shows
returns 24 mV
